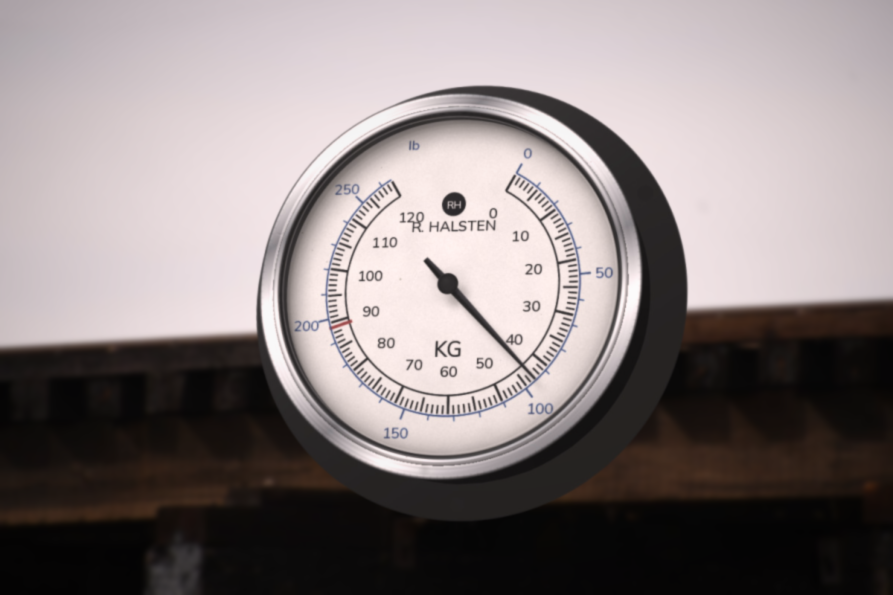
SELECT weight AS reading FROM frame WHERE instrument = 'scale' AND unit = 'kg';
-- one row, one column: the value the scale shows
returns 43 kg
